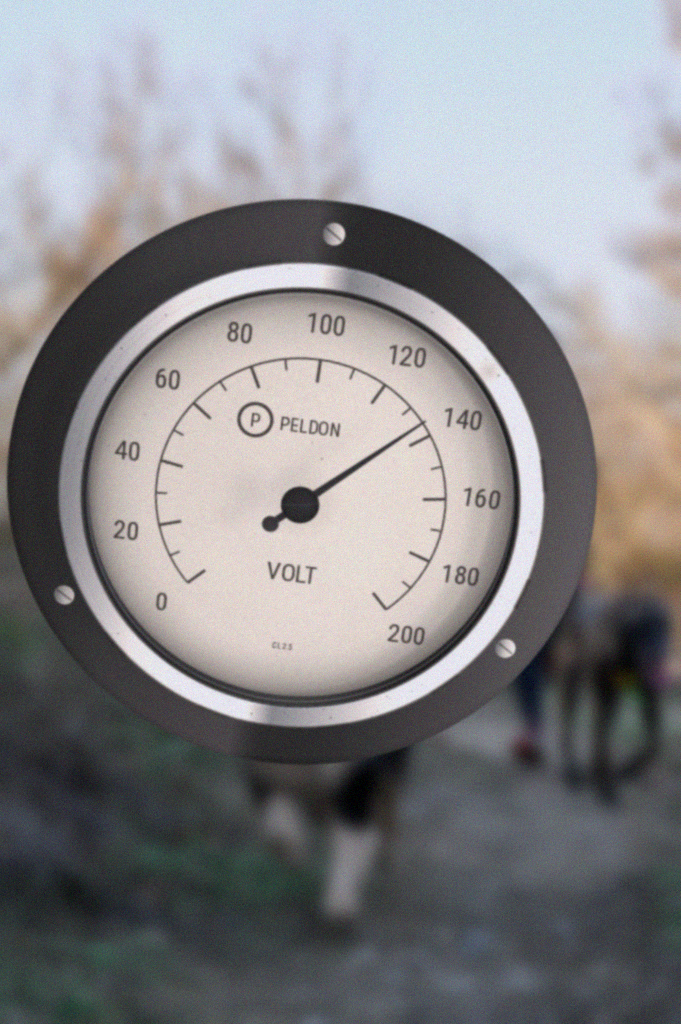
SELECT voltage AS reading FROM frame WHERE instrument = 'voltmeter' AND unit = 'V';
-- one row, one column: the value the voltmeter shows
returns 135 V
